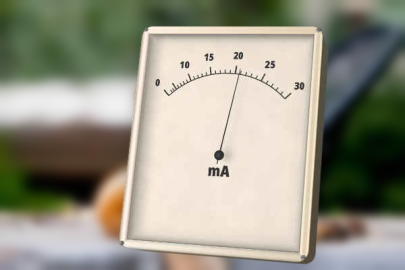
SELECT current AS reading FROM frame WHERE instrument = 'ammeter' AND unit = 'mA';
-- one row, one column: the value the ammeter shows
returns 21 mA
